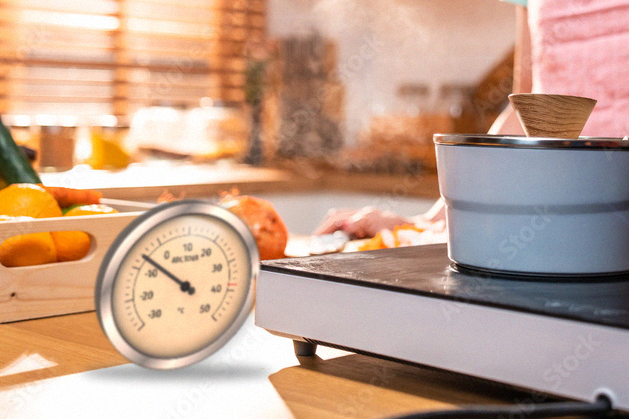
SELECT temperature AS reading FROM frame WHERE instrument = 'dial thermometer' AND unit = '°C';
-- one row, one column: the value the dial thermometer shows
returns -6 °C
